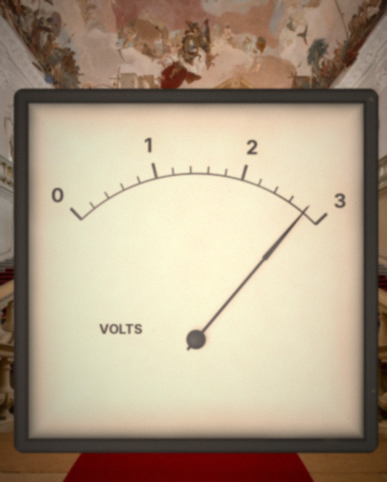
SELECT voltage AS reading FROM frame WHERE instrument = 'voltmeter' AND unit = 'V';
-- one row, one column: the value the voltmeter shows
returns 2.8 V
